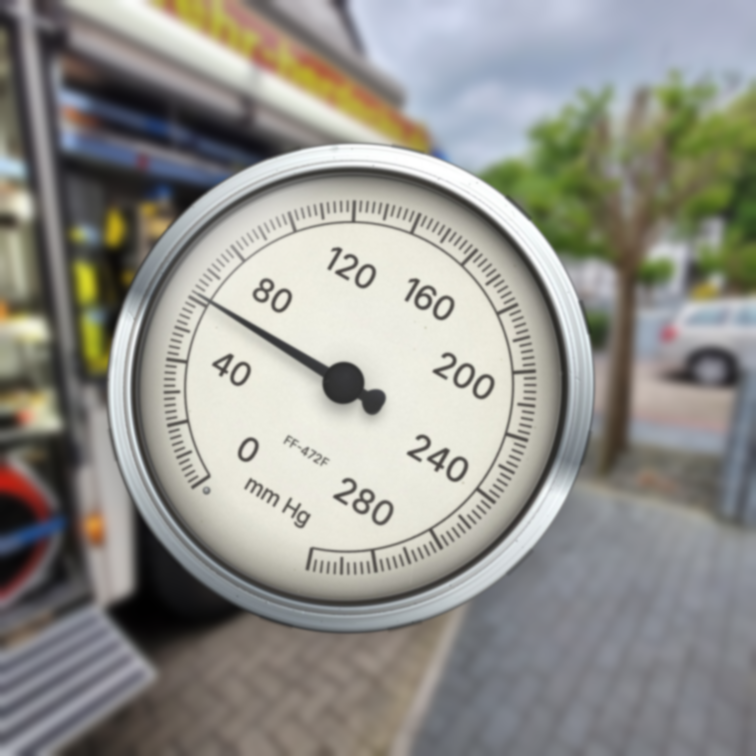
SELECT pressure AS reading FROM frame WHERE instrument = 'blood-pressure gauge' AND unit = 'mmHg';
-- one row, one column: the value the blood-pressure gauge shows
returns 62 mmHg
